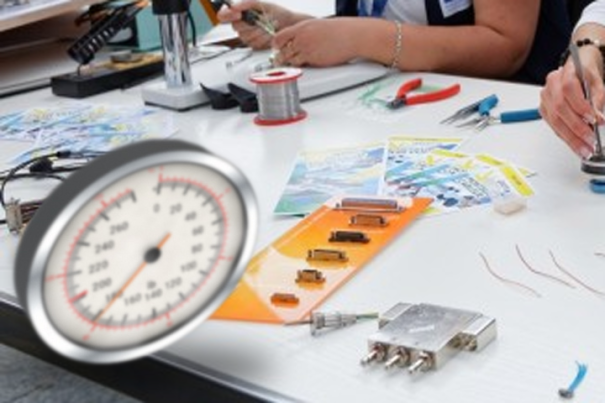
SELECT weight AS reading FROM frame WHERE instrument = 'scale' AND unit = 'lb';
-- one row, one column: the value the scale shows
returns 180 lb
